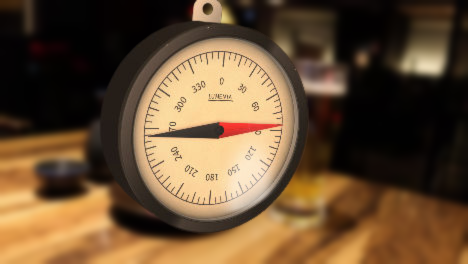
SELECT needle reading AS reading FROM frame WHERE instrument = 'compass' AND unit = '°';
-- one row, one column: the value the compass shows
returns 85 °
